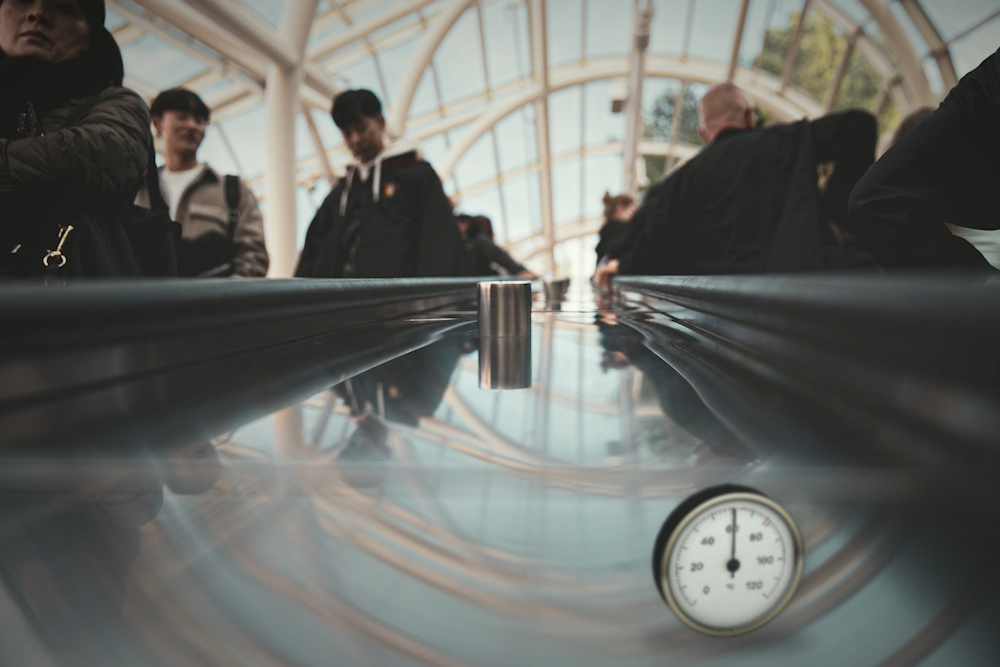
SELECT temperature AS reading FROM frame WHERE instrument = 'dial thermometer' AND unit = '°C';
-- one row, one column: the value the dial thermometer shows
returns 60 °C
